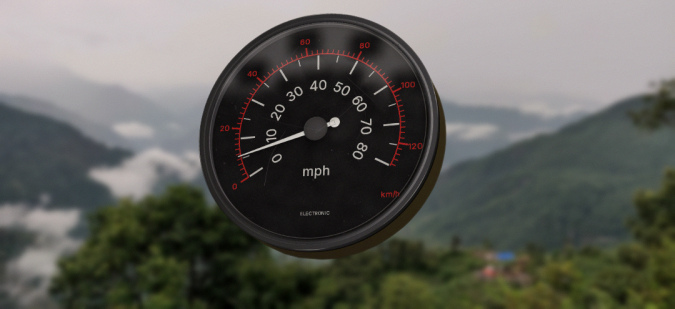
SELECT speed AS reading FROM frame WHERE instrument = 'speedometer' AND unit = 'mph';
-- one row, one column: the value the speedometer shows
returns 5 mph
